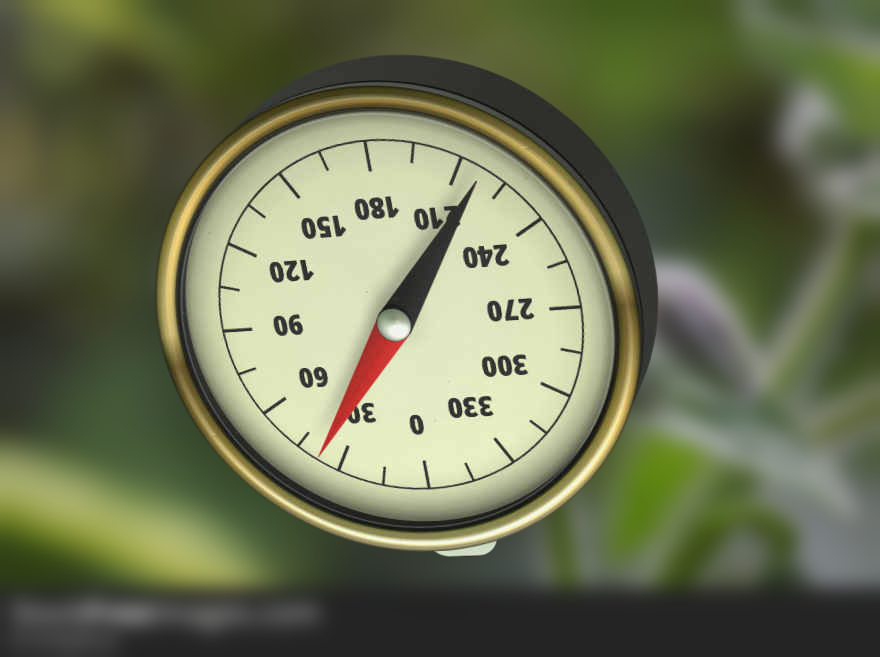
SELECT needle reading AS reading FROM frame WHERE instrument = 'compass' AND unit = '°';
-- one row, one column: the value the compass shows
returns 37.5 °
